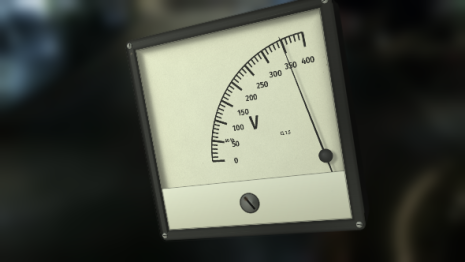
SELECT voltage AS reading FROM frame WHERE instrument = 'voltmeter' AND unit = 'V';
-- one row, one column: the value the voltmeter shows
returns 350 V
